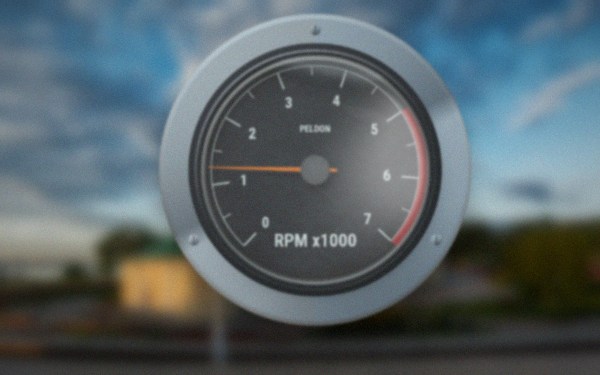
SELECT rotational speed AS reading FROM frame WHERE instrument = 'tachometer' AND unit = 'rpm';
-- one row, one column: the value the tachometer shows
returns 1250 rpm
